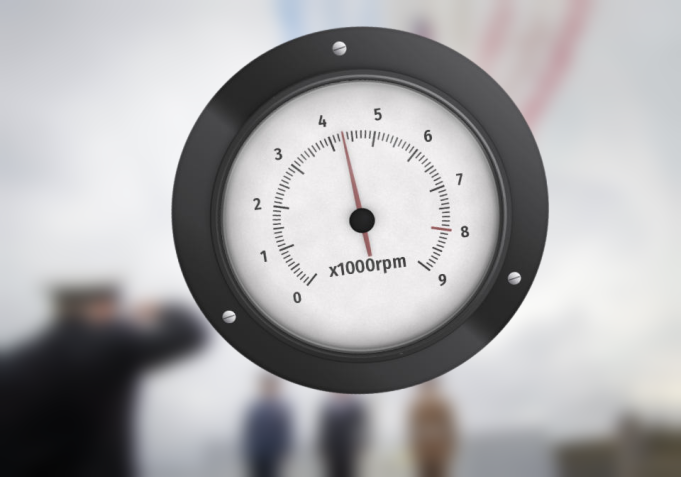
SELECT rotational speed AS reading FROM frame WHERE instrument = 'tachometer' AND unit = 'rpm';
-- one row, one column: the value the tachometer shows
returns 4300 rpm
